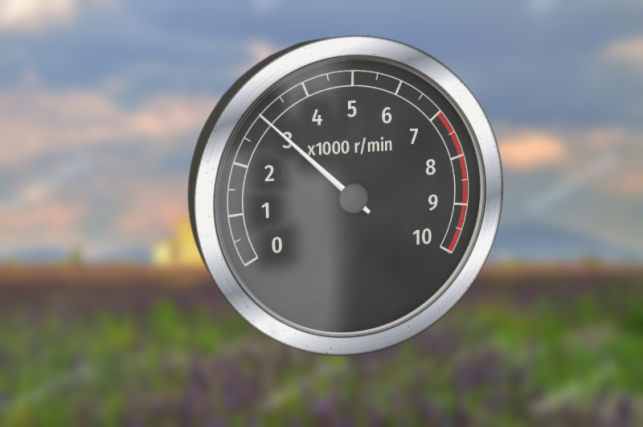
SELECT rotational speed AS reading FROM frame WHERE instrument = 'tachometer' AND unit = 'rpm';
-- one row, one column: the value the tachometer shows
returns 3000 rpm
